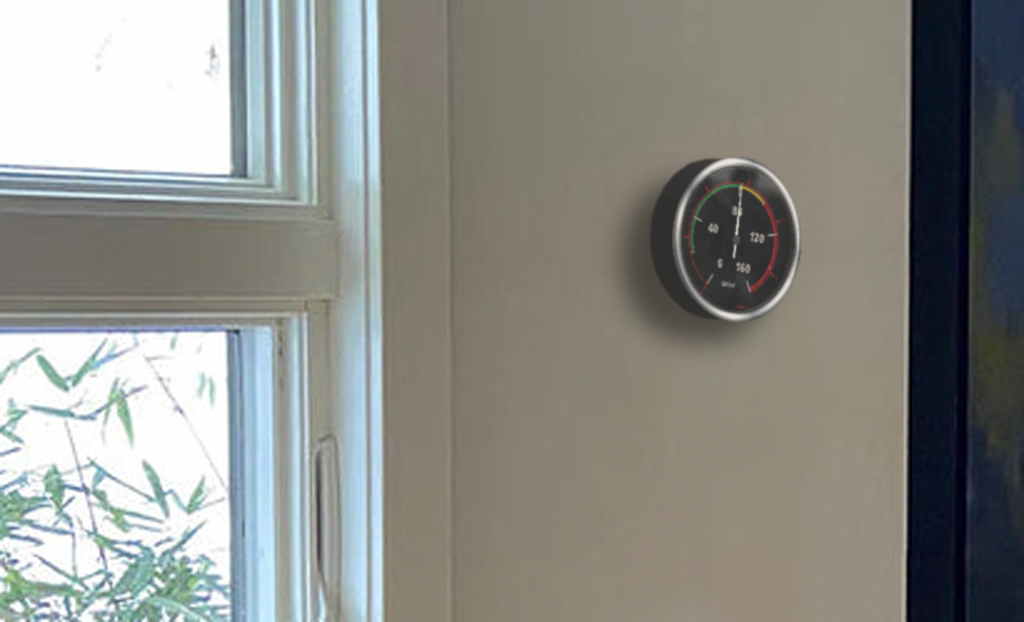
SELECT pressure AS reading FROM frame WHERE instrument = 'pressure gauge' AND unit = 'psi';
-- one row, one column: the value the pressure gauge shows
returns 80 psi
